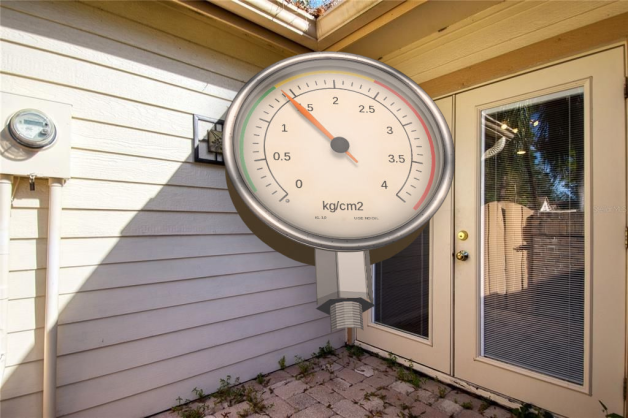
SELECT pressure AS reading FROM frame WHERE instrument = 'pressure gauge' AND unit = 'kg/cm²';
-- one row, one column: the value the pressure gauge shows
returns 1.4 kg/cm²
